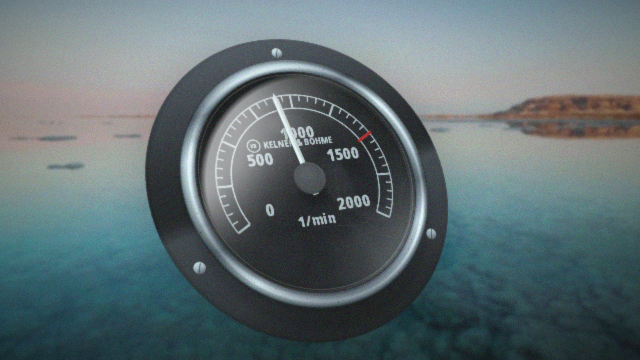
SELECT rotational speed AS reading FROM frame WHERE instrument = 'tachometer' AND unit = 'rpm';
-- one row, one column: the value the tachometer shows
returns 900 rpm
